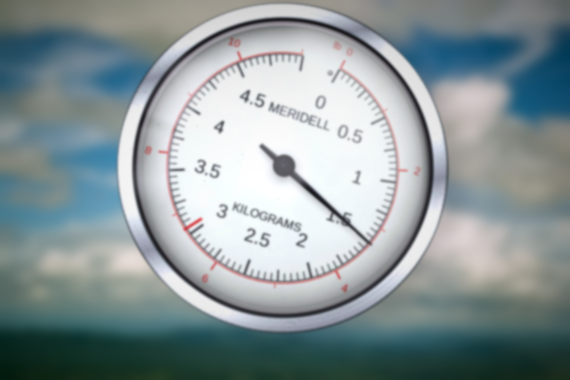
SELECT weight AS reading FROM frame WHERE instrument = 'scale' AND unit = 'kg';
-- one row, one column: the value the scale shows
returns 1.5 kg
